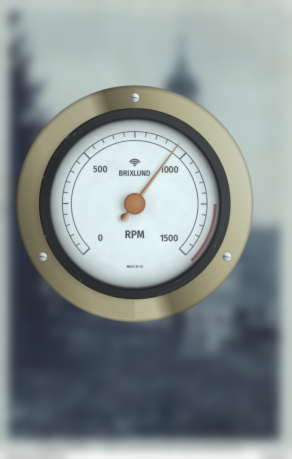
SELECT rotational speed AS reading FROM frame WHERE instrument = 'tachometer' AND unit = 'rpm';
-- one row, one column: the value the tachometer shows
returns 950 rpm
